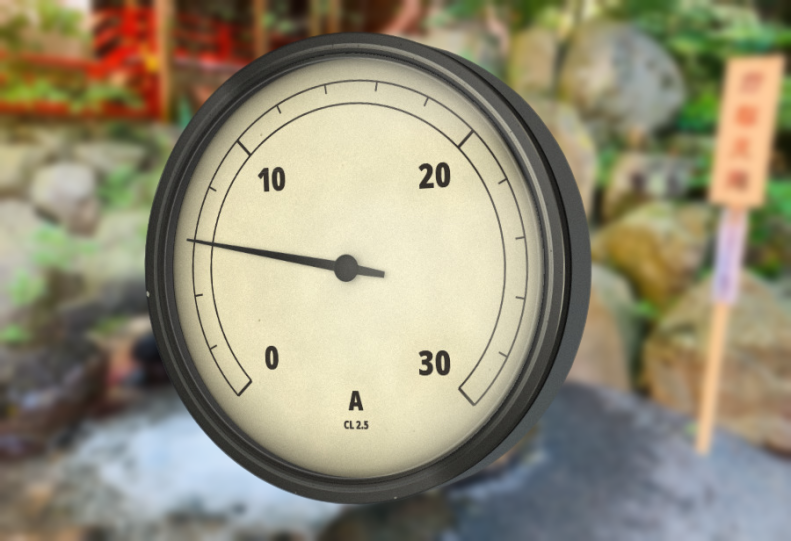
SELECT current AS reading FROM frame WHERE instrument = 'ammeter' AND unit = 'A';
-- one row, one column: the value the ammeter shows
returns 6 A
